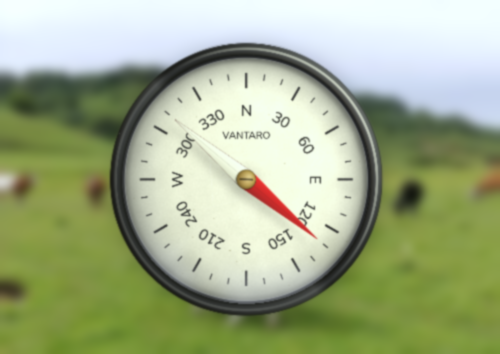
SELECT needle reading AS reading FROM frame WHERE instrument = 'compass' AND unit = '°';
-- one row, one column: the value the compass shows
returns 130 °
